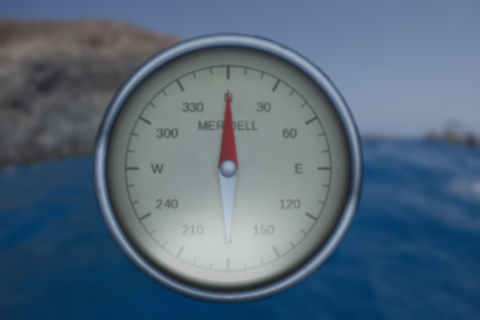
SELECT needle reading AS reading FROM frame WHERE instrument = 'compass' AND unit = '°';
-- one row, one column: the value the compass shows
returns 0 °
